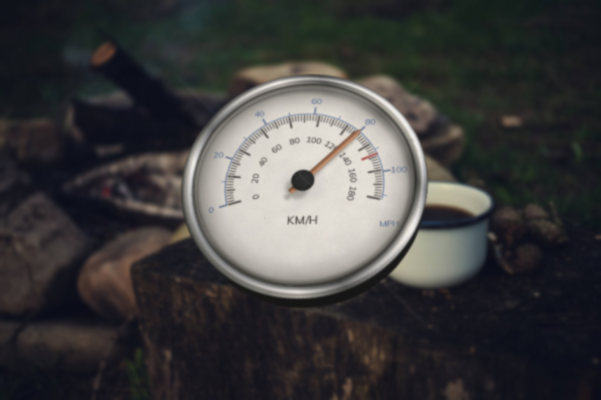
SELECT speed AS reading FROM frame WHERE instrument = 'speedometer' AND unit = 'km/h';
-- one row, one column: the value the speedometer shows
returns 130 km/h
